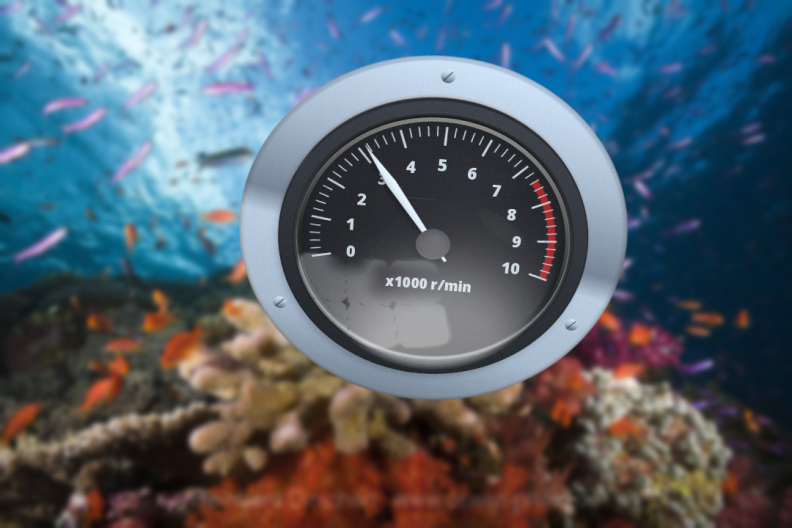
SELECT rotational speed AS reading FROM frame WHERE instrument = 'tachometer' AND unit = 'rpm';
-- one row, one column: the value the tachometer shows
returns 3200 rpm
